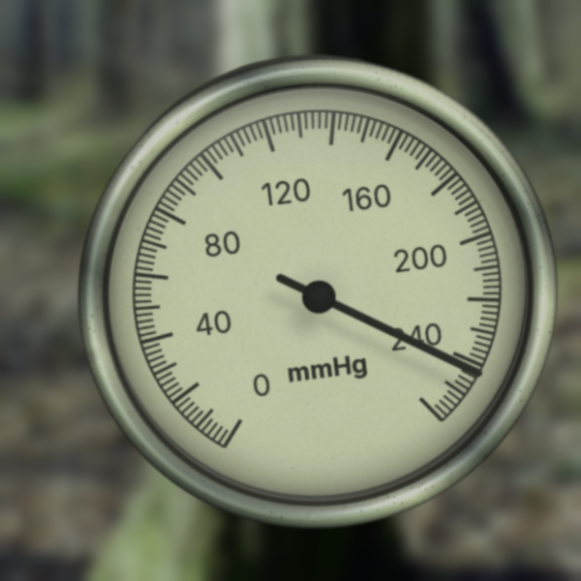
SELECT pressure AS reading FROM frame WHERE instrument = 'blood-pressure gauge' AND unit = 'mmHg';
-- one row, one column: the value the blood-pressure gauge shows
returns 242 mmHg
